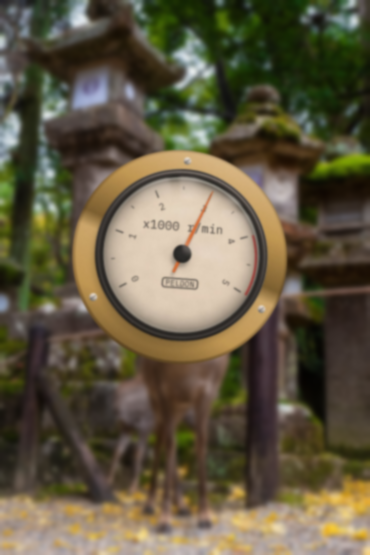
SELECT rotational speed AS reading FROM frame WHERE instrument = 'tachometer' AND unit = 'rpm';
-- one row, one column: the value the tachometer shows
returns 3000 rpm
